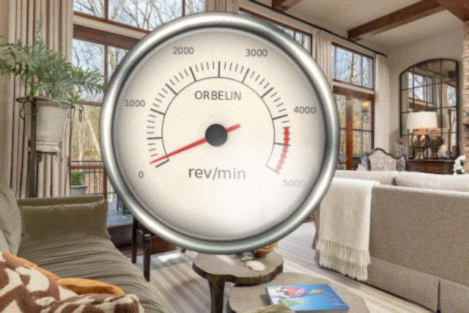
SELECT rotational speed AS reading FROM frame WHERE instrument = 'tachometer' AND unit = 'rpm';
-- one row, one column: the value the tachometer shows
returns 100 rpm
